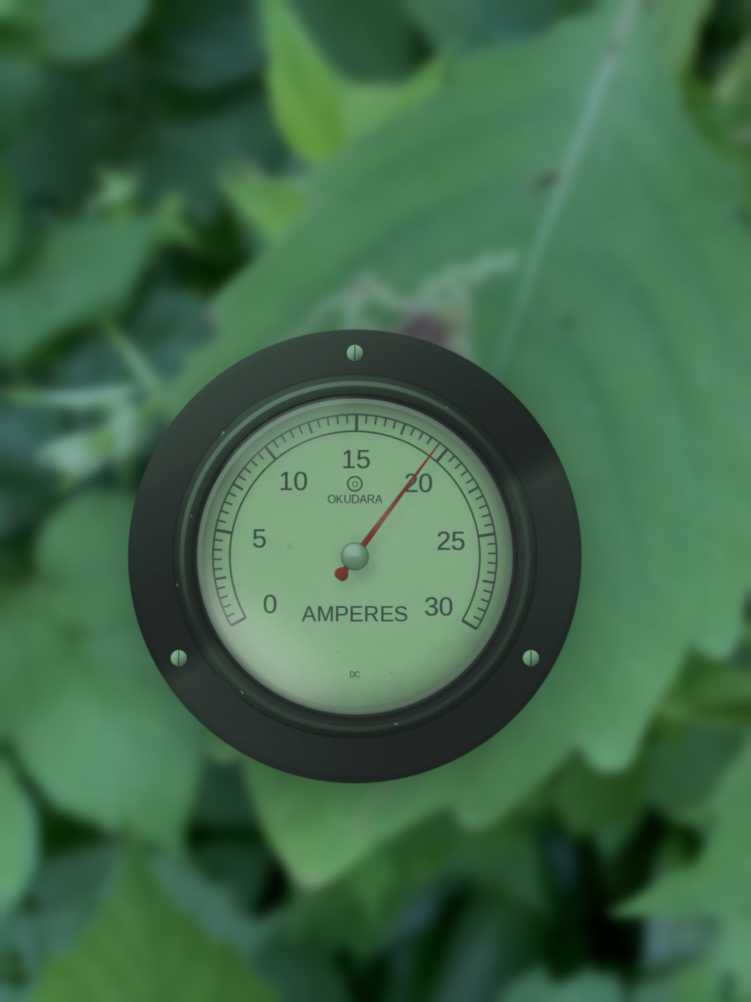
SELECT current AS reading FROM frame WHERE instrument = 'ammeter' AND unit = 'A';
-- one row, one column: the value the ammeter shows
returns 19.5 A
